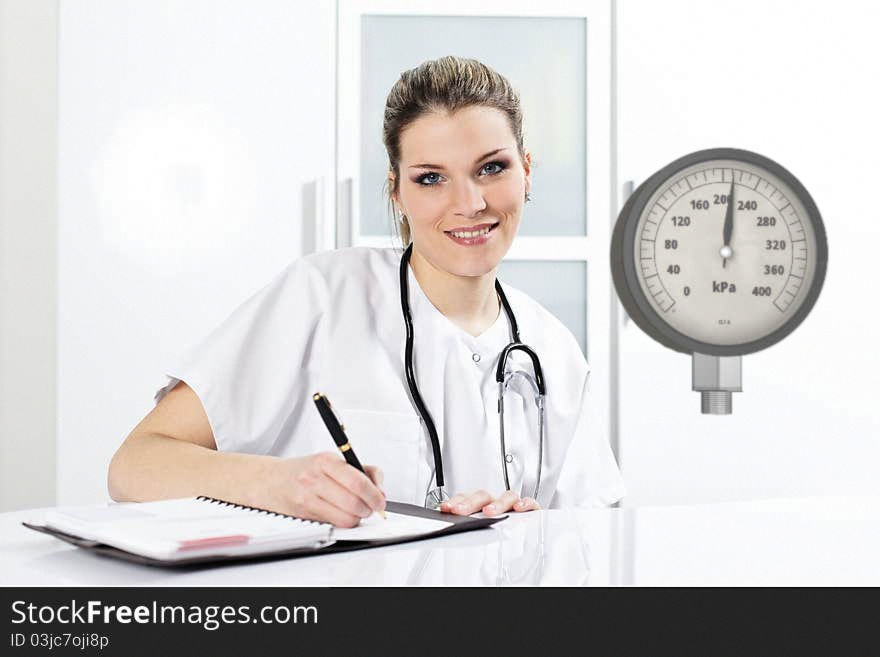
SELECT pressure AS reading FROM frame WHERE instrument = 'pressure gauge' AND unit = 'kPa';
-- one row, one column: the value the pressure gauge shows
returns 210 kPa
